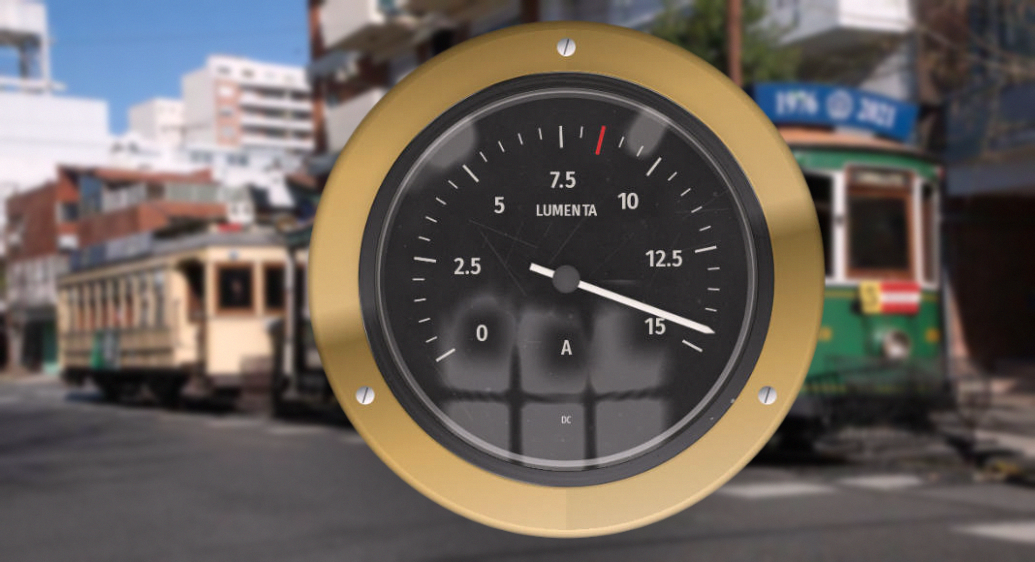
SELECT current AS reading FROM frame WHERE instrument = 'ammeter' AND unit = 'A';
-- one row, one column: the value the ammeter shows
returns 14.5 A
